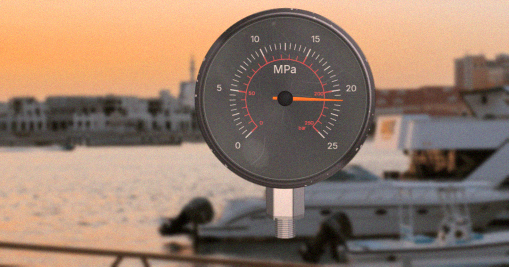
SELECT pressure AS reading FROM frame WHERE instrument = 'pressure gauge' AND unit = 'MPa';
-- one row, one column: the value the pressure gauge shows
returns 21 MPa
